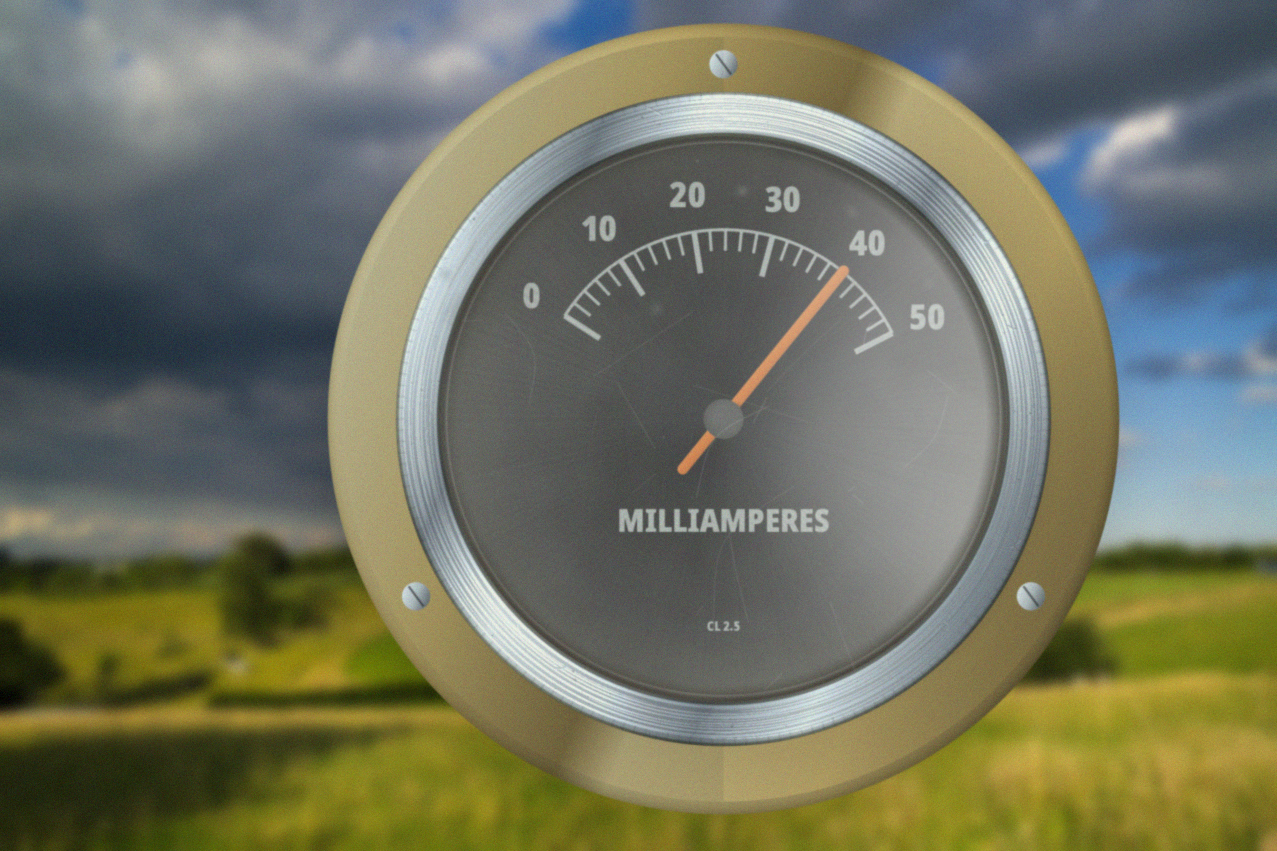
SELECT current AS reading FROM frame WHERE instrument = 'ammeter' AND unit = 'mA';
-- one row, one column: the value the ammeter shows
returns 40 mA
